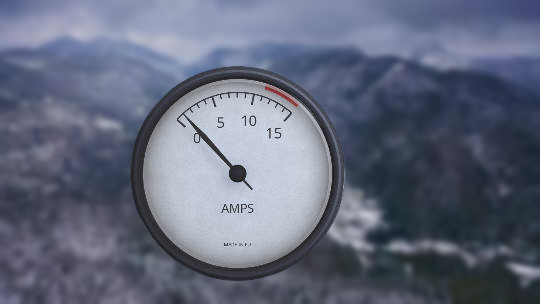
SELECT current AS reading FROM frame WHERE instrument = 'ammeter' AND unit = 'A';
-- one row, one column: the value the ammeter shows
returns 1 A
